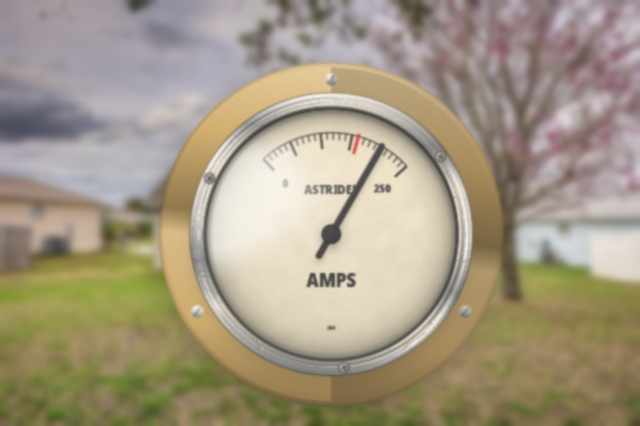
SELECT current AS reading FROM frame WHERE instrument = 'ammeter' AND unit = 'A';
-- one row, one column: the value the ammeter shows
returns 200 A
